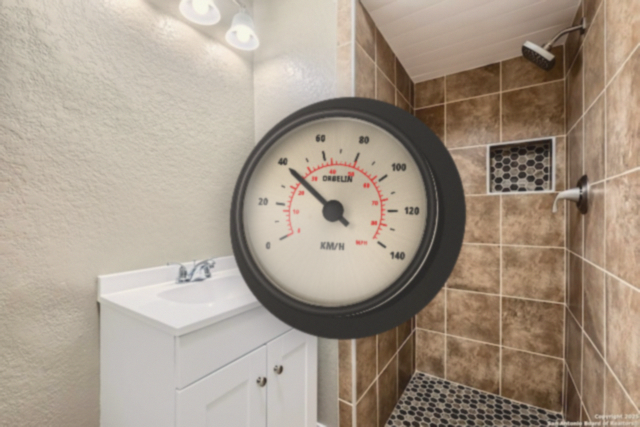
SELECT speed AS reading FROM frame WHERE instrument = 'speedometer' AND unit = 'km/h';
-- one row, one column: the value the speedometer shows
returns 40 km/h
